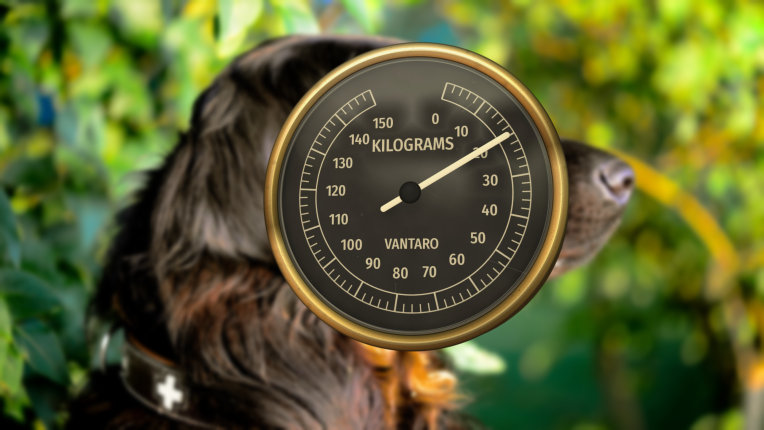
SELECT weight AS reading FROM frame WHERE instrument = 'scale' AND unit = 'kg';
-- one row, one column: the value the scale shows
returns 20 kg
